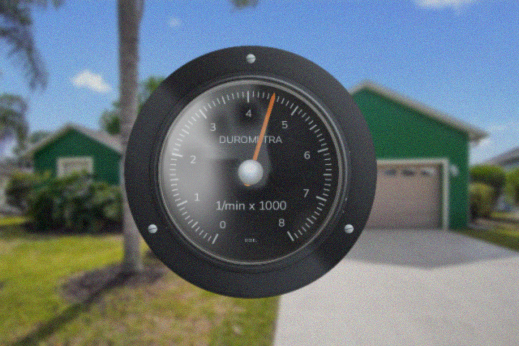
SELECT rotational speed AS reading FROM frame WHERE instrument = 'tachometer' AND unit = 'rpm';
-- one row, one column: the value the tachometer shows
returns 4500 rpm
